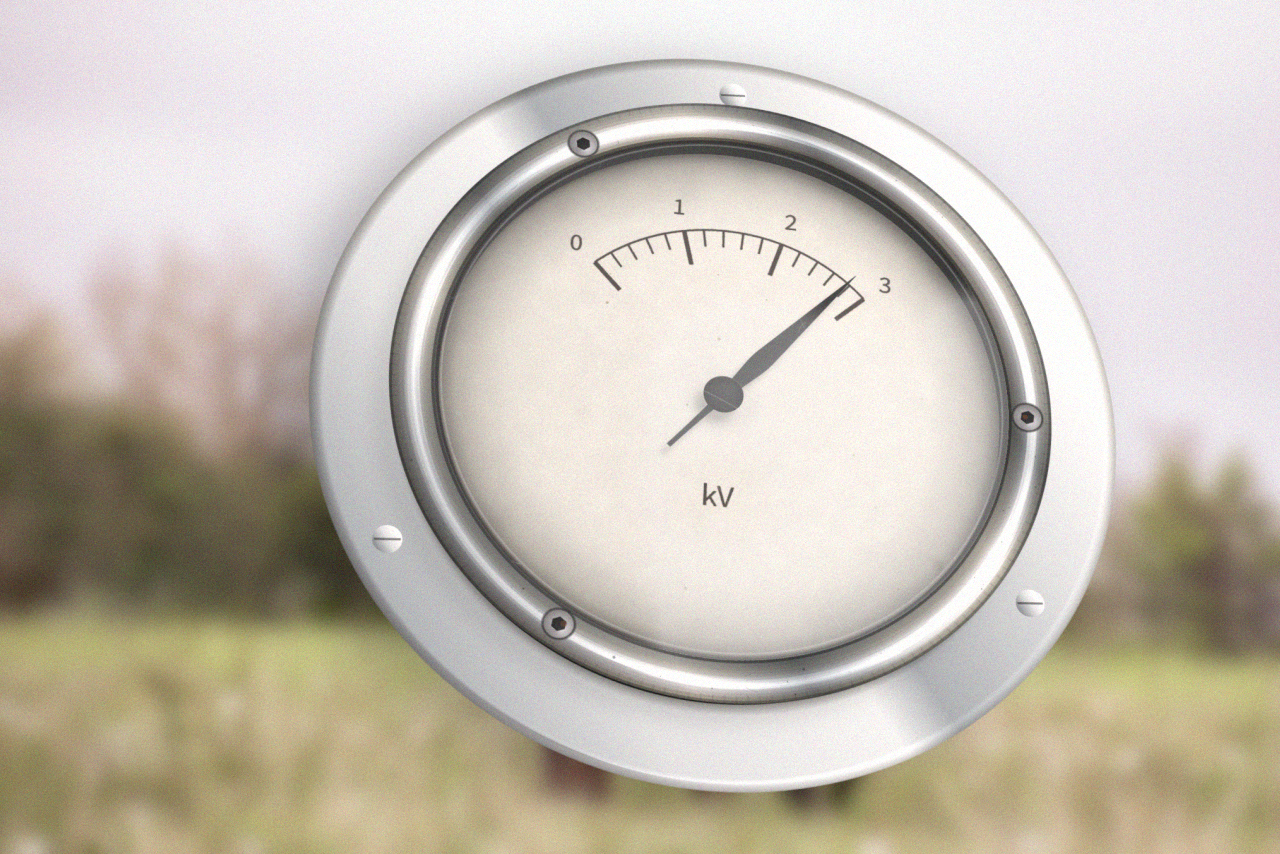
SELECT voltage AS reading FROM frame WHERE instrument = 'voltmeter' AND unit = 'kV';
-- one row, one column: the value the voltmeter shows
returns 2.8 kV
